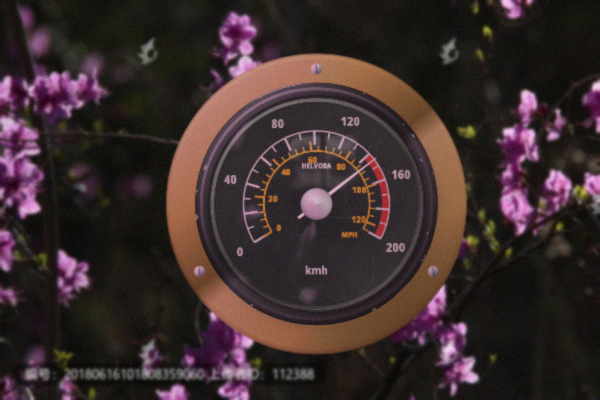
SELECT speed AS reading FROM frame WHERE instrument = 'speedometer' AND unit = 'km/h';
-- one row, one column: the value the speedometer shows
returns 145 km/h
